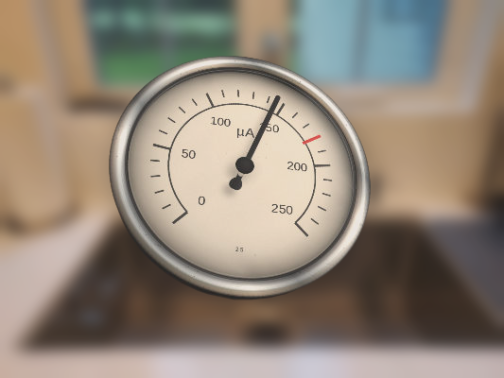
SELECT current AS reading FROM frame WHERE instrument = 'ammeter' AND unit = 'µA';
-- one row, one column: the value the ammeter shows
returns 145 µA
